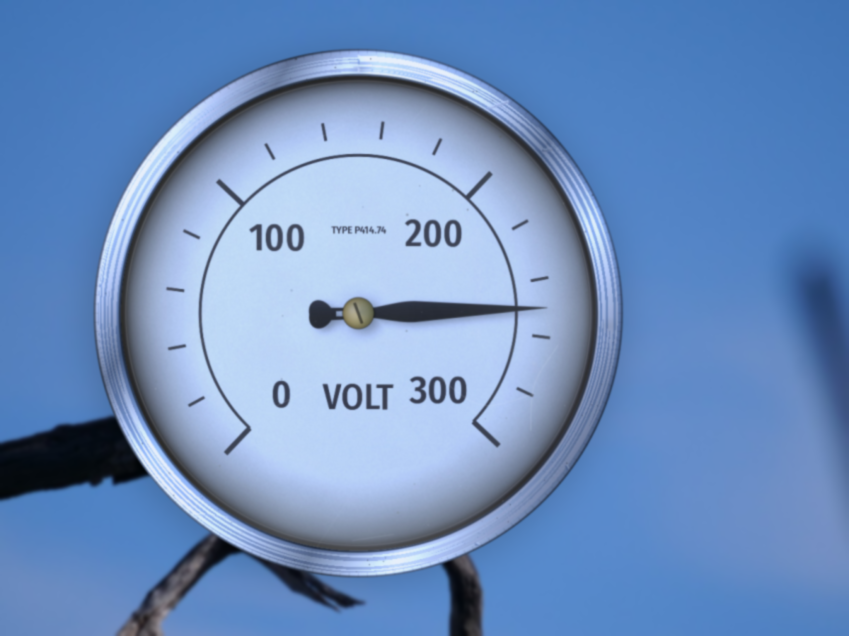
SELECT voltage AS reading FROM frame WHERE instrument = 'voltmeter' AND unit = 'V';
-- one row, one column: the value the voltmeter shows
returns 250 V
